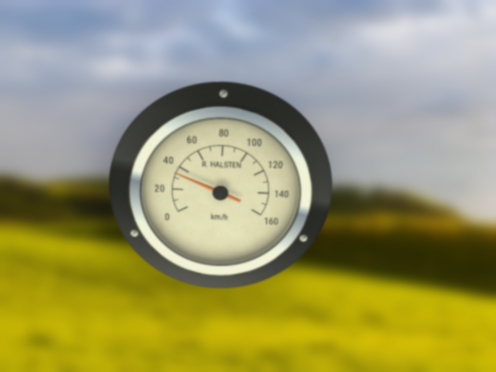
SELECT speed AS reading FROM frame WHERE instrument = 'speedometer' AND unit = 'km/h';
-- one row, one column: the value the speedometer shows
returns 35 km/h
